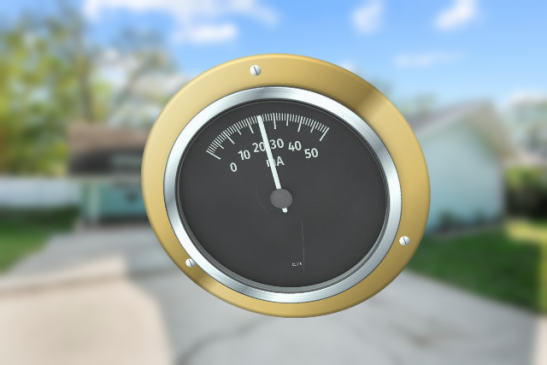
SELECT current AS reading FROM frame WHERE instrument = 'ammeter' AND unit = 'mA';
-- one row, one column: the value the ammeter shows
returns 25 mA
